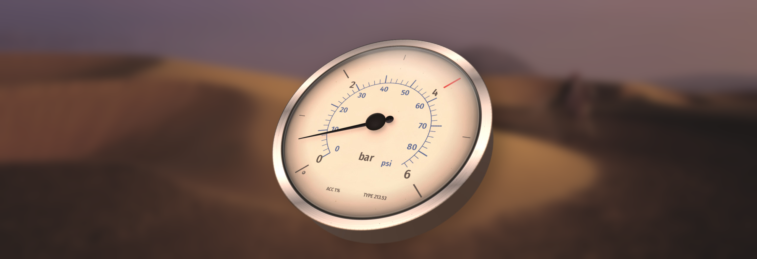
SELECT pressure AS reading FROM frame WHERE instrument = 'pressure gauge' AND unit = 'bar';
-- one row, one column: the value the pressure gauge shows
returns 0.5 bar
